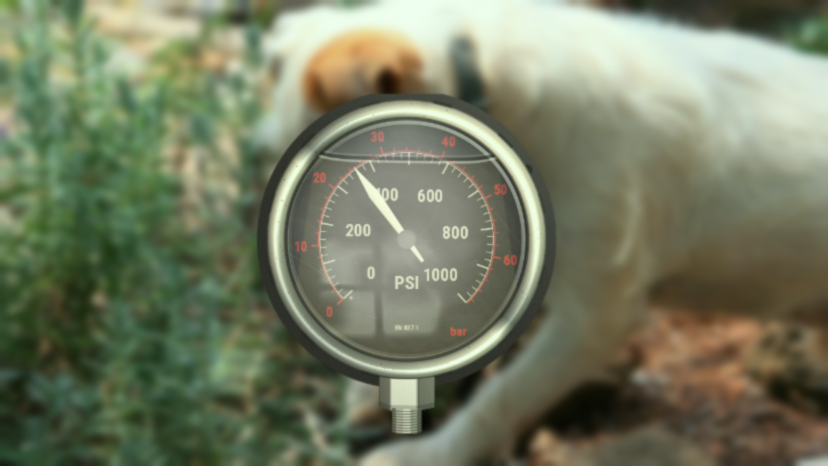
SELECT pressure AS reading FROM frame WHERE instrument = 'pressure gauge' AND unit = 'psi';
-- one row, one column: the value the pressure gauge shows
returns 360 psi
